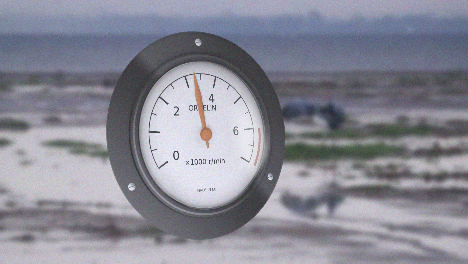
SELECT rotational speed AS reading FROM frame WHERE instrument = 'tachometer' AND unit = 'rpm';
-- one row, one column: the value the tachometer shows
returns 3250 rpm
